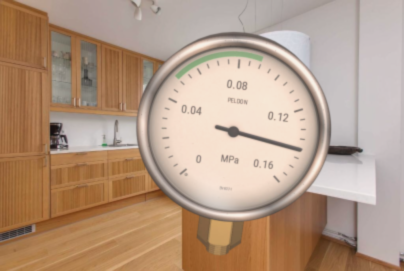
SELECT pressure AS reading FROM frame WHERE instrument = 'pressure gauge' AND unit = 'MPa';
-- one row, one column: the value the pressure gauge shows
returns 0.14 MPa
